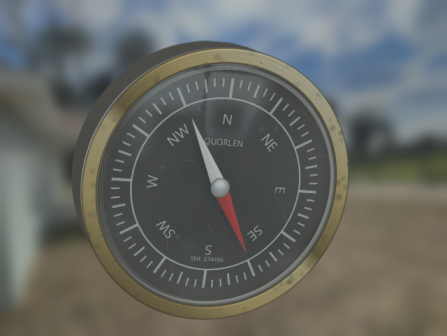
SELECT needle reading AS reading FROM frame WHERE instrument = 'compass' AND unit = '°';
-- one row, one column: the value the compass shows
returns 150 °
